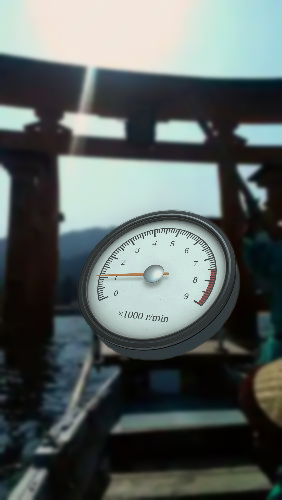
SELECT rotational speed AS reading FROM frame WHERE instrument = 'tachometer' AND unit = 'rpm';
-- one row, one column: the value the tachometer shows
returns 1000 rpm
